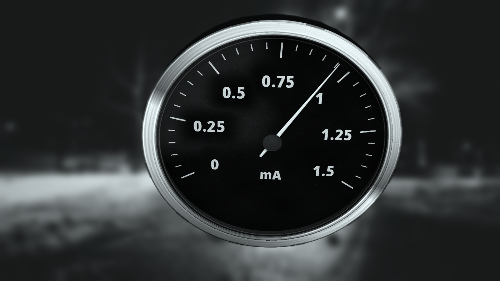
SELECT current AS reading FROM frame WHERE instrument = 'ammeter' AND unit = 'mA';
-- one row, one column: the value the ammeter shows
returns 0.95 mA
